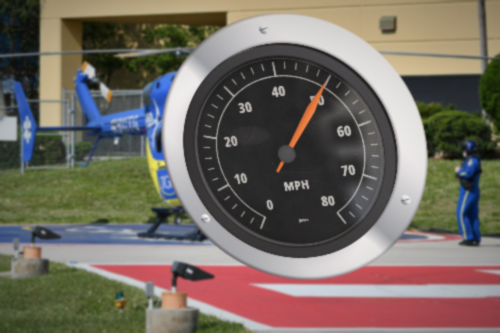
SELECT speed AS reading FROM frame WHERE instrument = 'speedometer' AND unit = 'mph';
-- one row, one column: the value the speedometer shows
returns 50 mph
